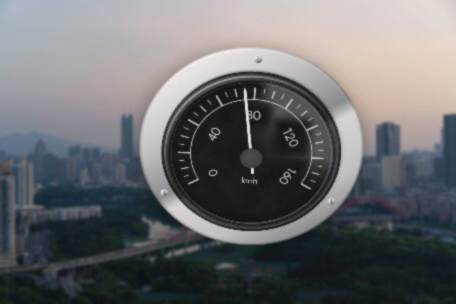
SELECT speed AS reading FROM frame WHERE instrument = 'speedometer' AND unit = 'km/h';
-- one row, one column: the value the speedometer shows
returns 75 km/h
